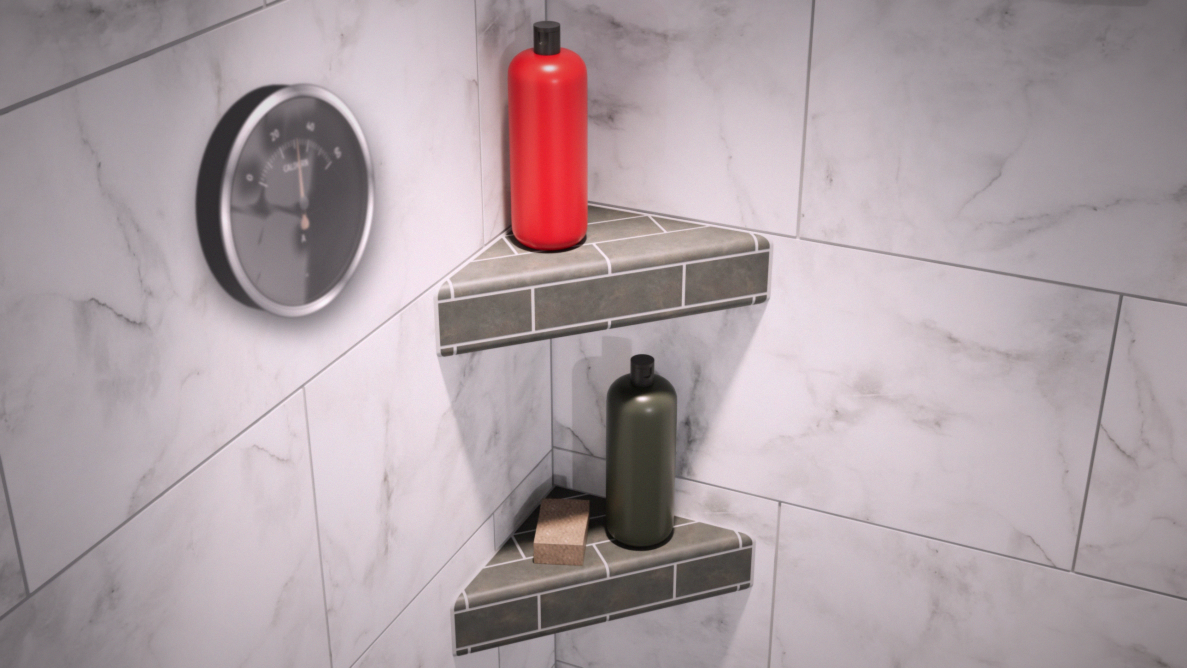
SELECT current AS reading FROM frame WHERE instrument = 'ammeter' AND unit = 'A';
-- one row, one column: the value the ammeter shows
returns 30 A
